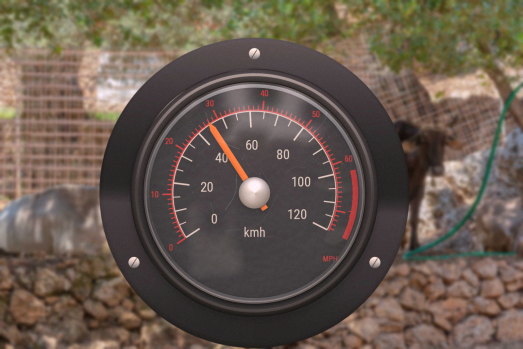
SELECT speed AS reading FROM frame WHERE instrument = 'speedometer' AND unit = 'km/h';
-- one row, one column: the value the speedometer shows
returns 45 km/h
